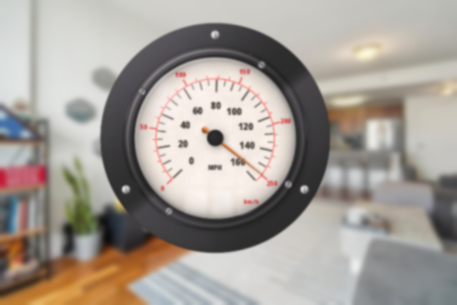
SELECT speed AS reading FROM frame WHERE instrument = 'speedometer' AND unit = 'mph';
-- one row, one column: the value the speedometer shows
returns 155 mph
